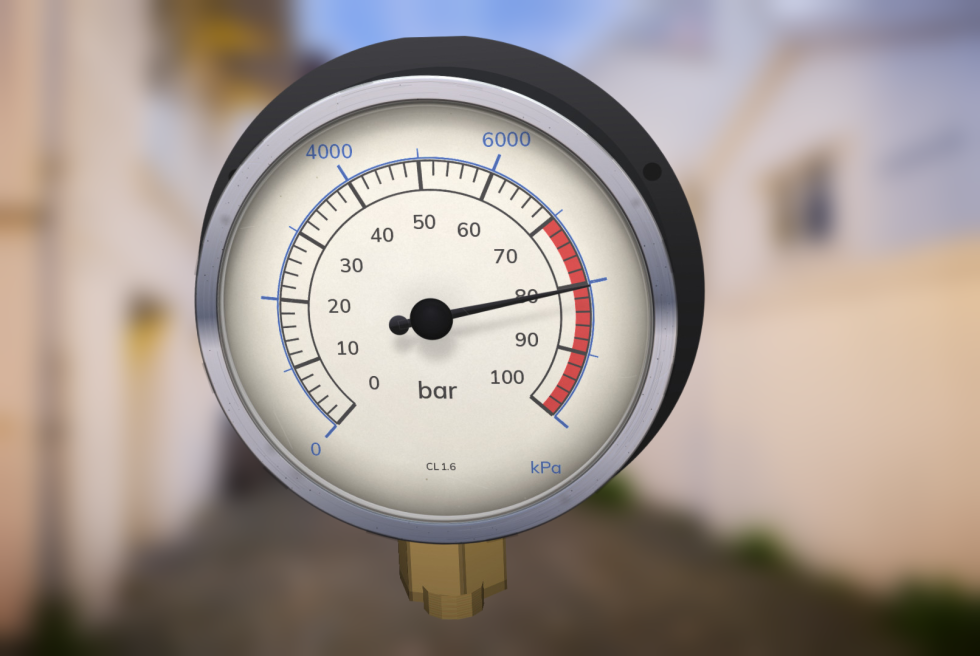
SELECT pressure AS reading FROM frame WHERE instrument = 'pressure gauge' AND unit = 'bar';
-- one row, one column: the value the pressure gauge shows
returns 80 bar
